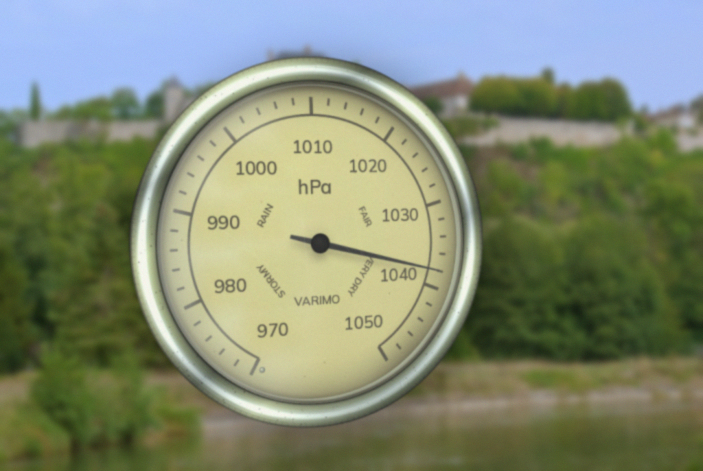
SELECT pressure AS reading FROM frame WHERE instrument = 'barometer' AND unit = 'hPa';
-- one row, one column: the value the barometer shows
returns 1038 hPa
